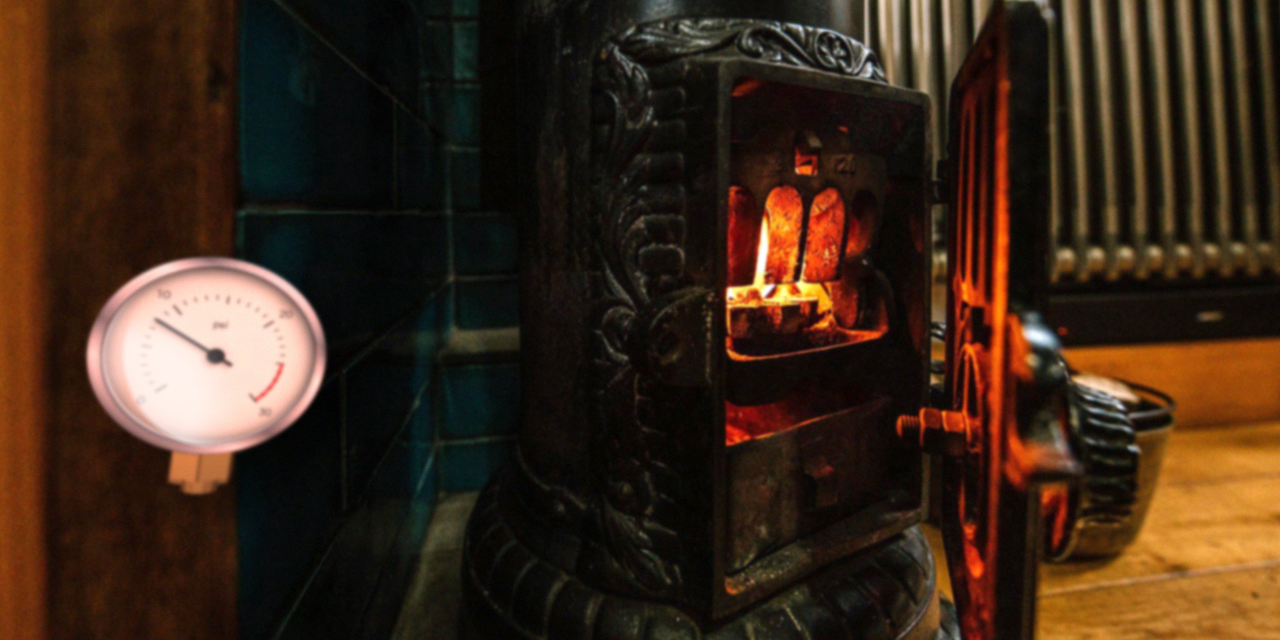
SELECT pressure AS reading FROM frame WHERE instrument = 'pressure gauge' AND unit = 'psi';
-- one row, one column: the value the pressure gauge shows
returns 8 psi
